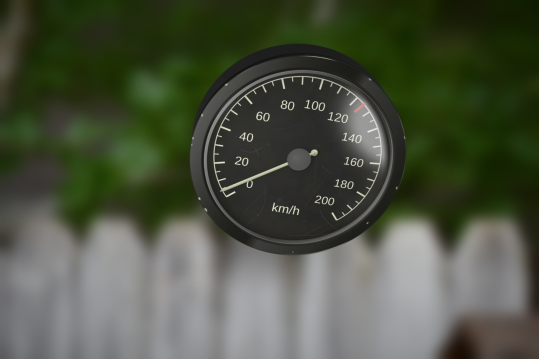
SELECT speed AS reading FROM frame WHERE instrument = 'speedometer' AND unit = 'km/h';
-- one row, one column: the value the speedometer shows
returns 5 km/h
